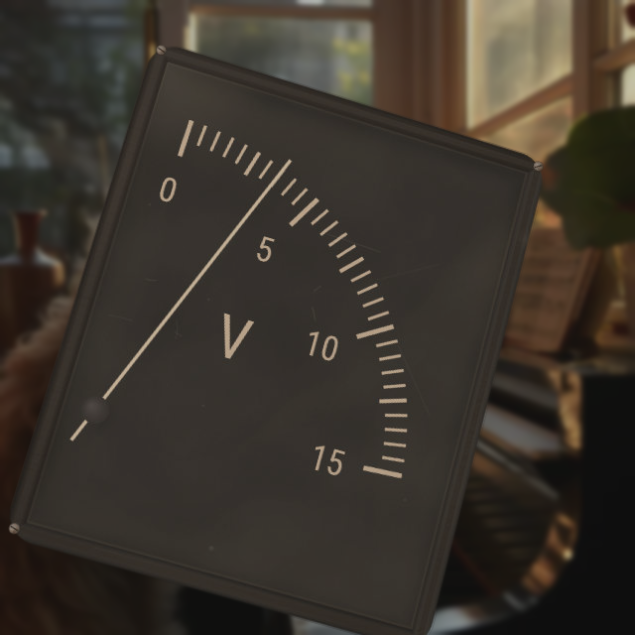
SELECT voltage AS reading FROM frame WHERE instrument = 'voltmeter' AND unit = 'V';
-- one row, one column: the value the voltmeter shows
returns 3.5 V
